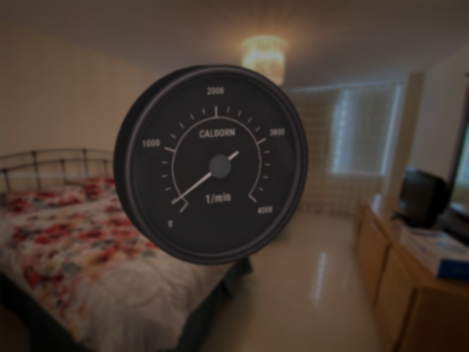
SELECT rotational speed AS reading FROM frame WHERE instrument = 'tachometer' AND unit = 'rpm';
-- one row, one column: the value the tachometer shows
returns 200 rpm
